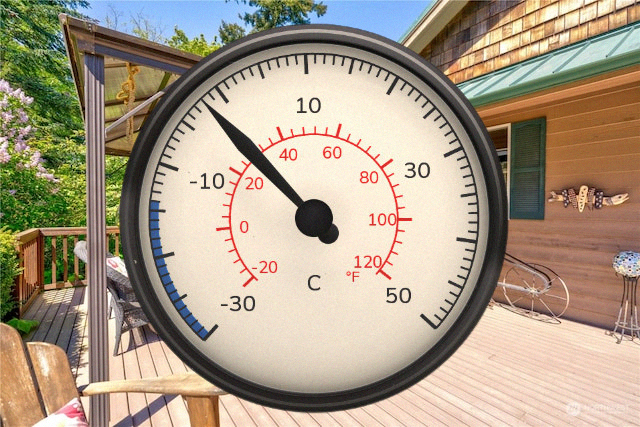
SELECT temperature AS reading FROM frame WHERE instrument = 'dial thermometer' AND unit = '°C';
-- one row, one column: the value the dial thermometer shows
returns -2 °C
